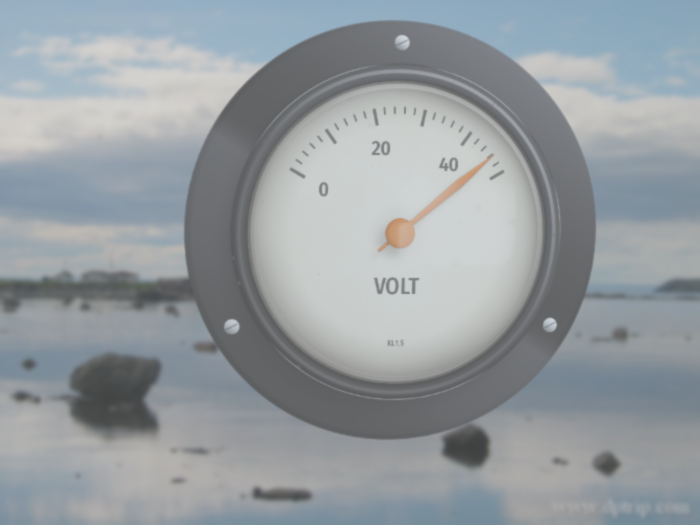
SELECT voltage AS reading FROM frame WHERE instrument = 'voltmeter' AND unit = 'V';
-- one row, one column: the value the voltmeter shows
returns 46 V
